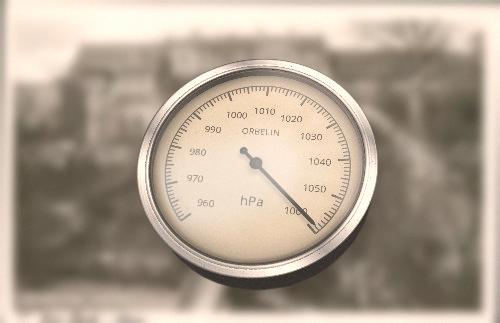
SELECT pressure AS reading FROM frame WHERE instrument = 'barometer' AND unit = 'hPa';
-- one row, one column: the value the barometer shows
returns 1059 hPa
